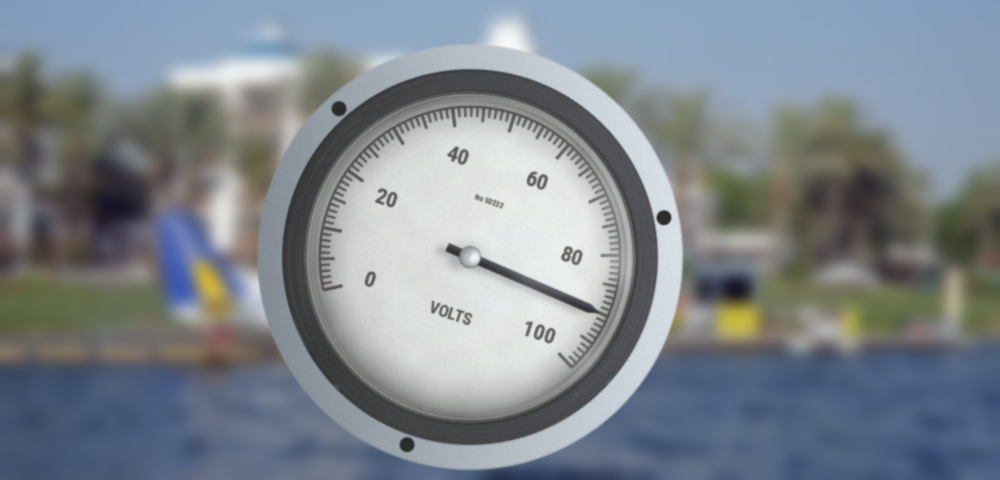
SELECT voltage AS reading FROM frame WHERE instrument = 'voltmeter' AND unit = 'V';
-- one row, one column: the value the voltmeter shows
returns 90 V
